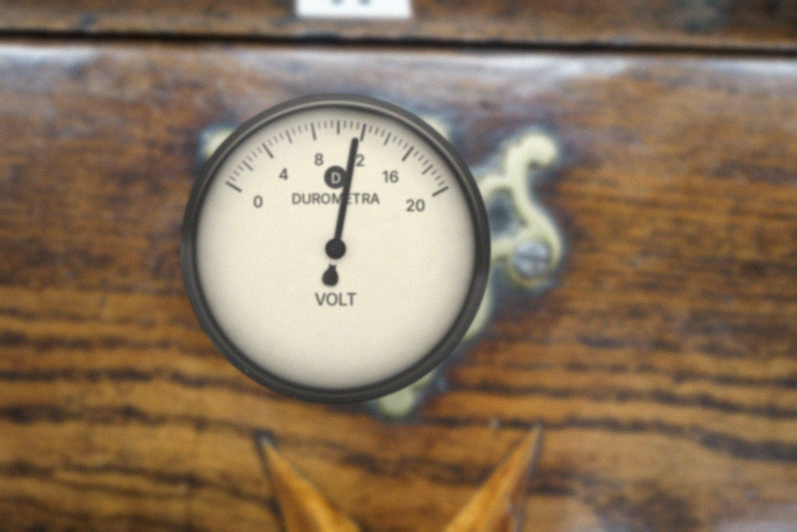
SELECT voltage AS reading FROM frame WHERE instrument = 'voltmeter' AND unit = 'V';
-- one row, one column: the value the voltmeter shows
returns 11.5 V
